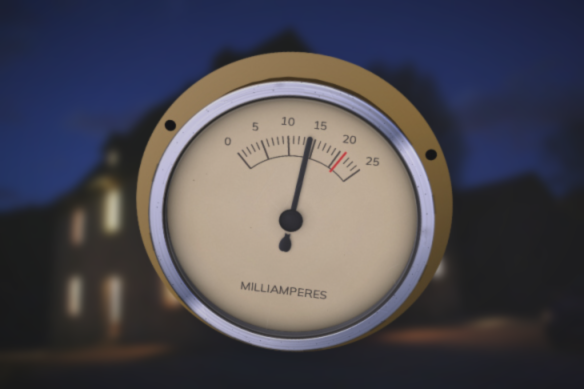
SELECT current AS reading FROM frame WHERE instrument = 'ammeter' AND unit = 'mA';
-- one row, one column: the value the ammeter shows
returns 14 mA
